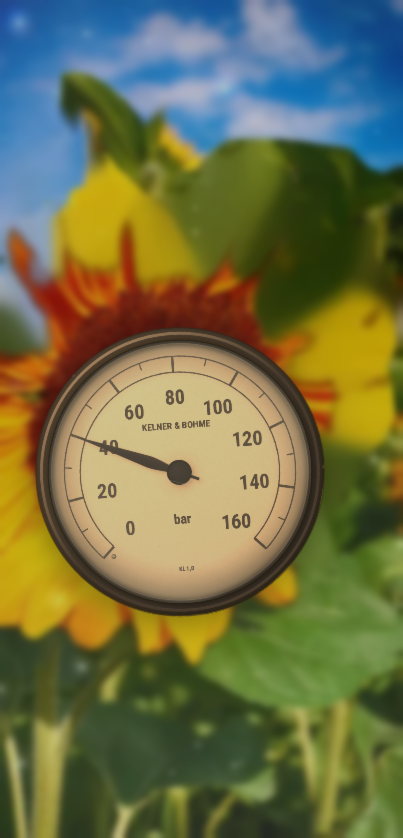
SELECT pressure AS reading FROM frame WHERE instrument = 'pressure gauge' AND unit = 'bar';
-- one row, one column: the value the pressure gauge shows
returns 40 bar
